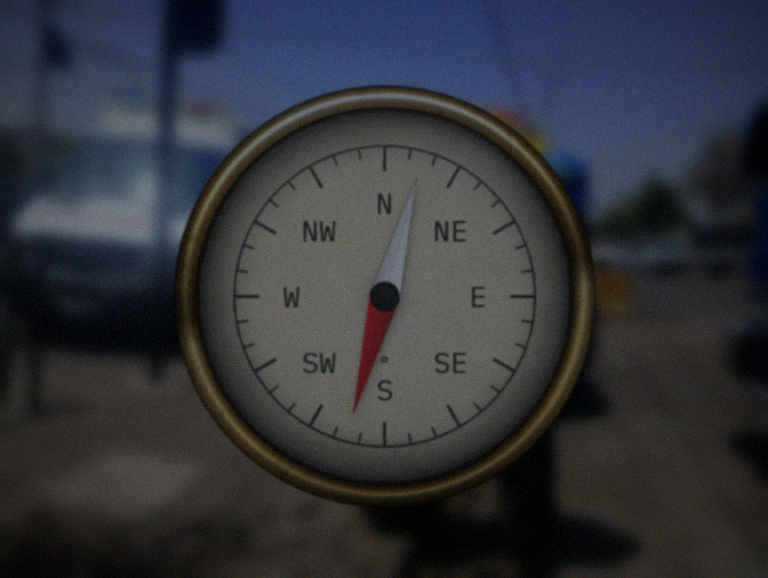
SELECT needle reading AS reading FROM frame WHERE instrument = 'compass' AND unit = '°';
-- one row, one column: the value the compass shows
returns 195 °
